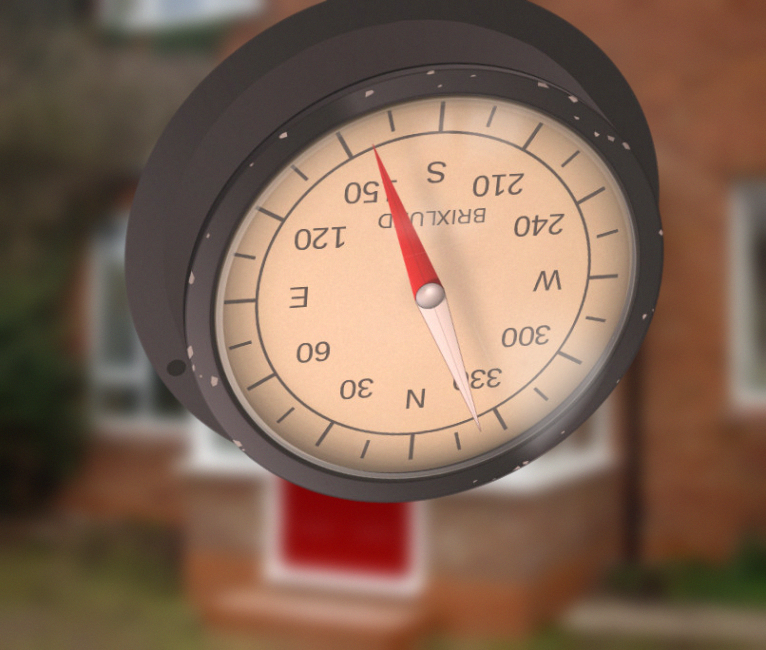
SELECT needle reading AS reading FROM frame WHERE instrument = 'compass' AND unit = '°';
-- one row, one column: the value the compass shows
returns 157.5 °
